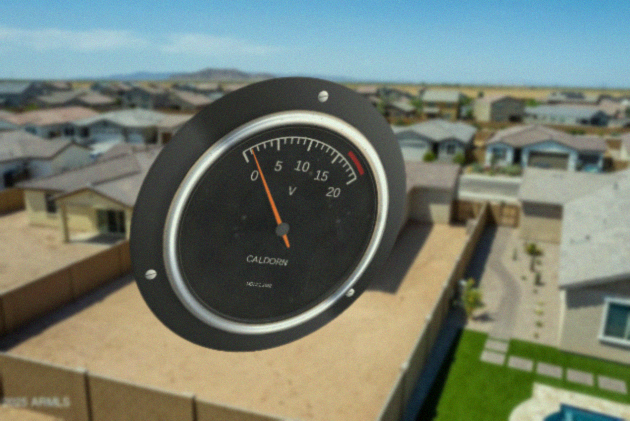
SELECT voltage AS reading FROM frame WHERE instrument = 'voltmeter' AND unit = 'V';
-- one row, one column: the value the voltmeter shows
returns 1 V
